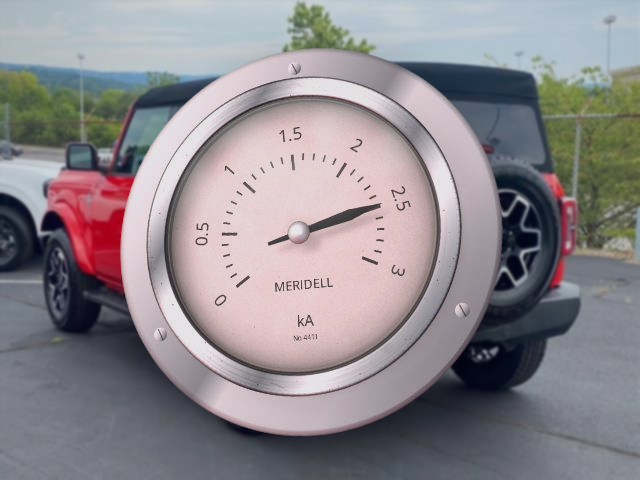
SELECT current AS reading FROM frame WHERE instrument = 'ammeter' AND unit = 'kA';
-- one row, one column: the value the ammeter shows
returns 2.5 kA
